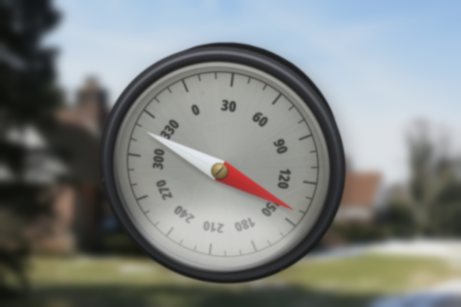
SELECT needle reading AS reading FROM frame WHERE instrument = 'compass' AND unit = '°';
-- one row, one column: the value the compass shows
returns 140 °
